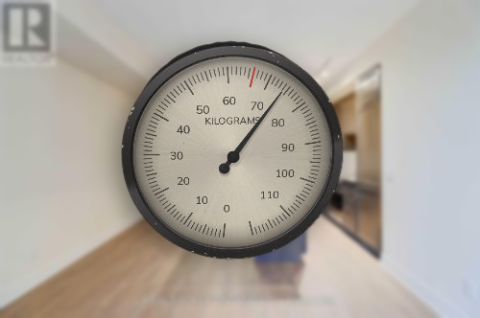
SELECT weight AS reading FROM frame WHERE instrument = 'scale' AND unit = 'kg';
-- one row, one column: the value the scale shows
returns 74 kg
